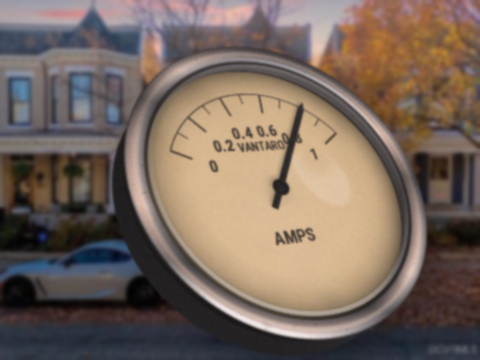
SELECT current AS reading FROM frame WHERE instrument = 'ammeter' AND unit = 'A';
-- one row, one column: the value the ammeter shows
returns 0.8 A
